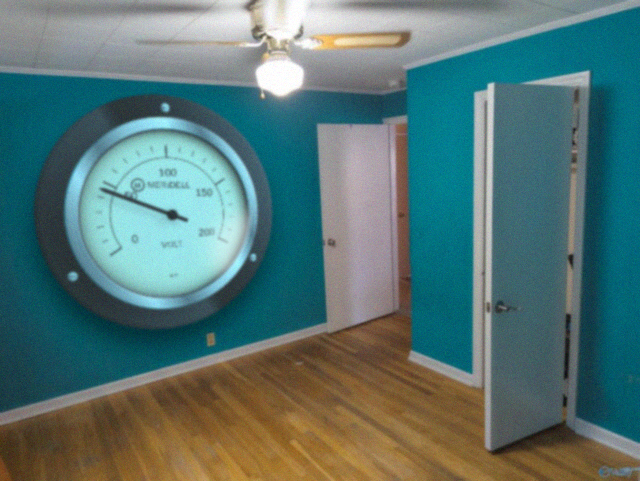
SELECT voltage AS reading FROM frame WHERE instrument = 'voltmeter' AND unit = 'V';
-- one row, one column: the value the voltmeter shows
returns 45 V
